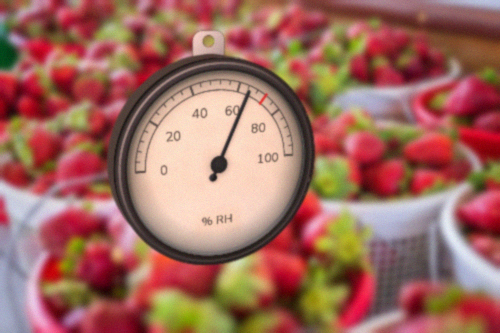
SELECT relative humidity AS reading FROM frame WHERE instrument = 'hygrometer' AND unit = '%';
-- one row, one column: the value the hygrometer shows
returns 64 %
